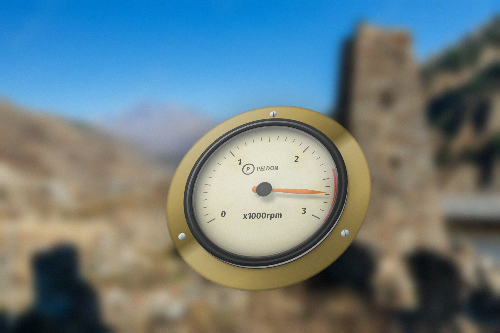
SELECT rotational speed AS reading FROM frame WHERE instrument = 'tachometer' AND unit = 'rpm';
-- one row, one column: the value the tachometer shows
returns 2700 rpm
